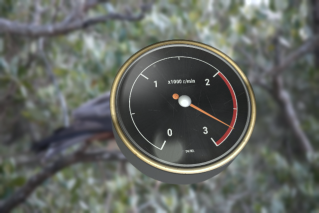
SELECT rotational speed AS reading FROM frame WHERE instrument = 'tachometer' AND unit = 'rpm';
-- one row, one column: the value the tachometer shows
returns 2750 rpm
